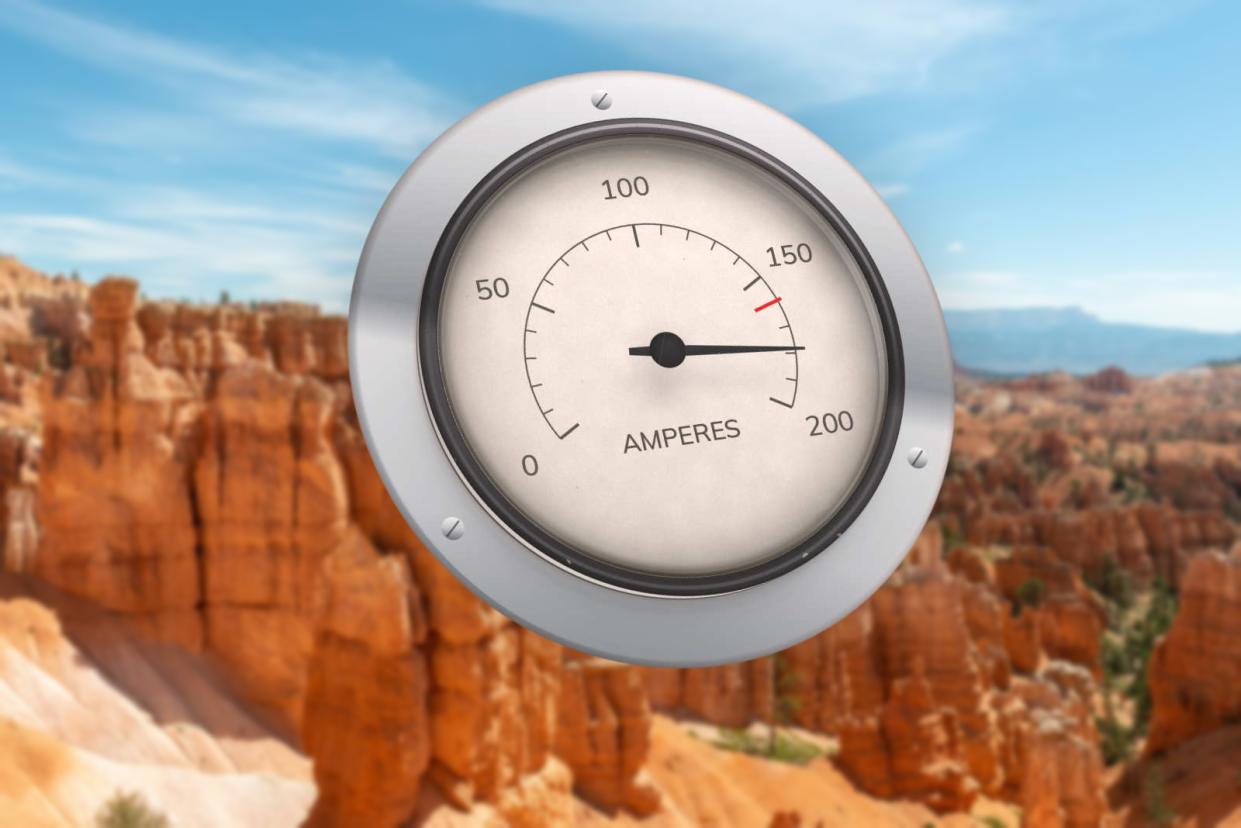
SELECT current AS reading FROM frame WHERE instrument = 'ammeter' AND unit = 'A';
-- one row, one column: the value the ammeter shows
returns 180 A
